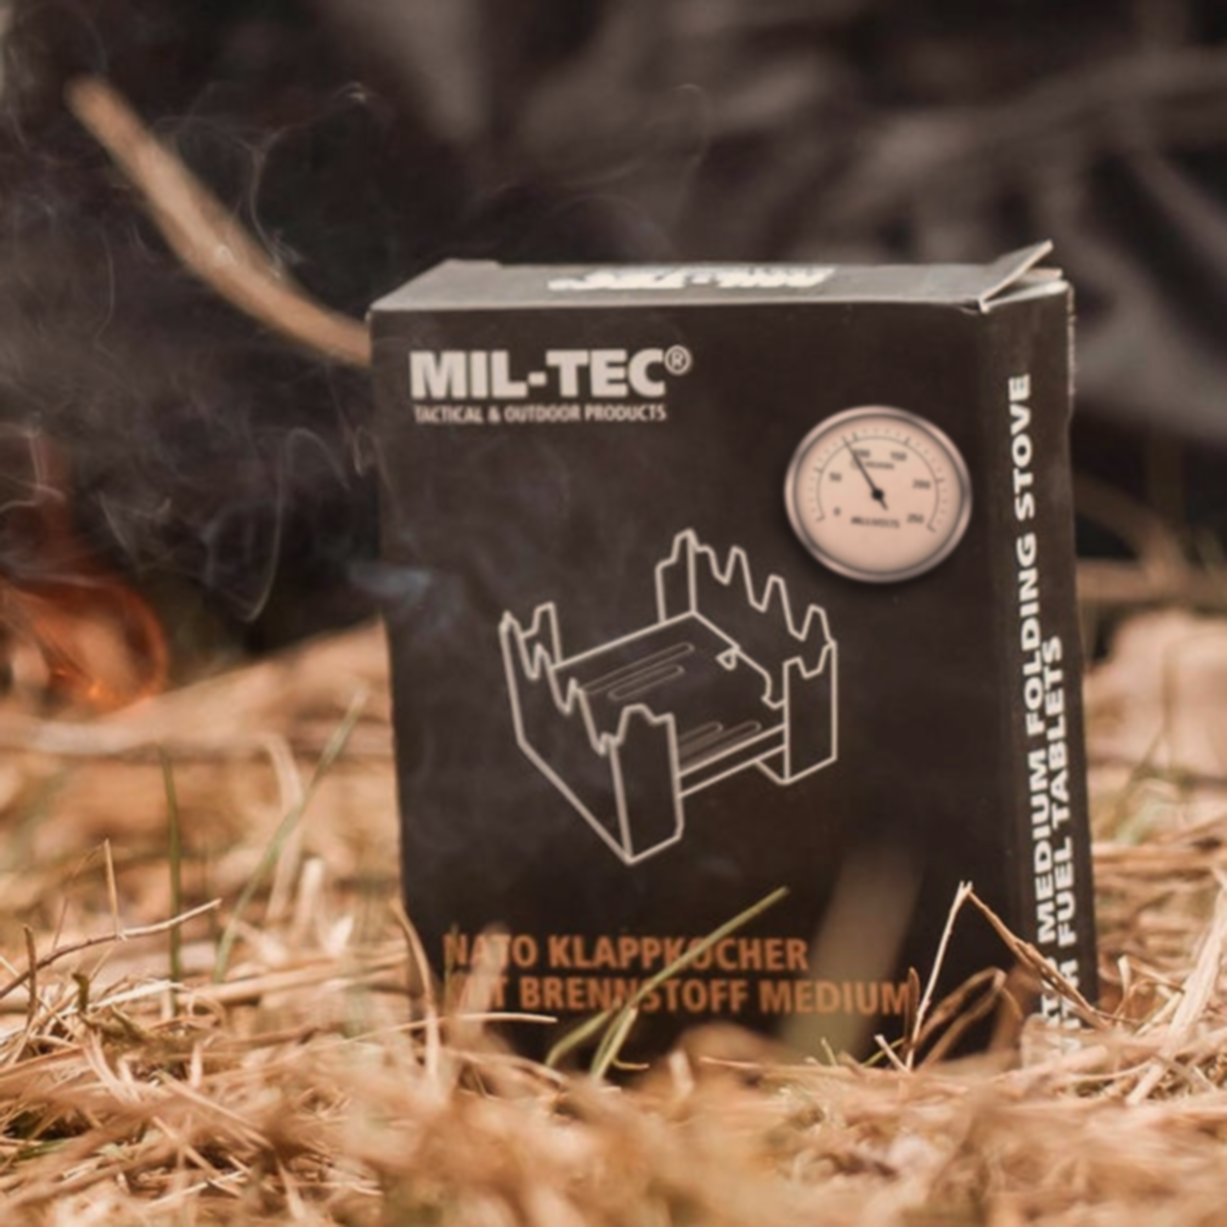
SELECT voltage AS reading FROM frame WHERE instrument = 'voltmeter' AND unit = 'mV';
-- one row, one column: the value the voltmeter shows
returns 90 mV
